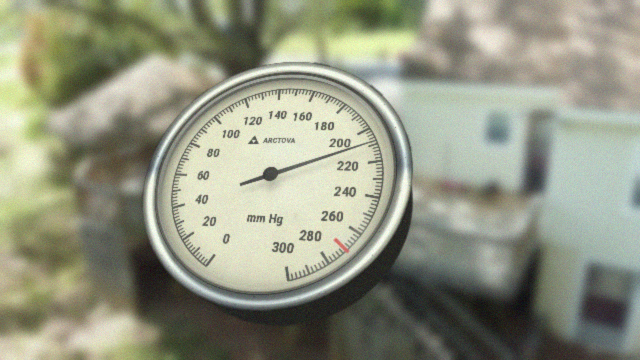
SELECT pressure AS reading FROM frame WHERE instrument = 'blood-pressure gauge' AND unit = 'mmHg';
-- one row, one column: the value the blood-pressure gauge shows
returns 210 mmHg
